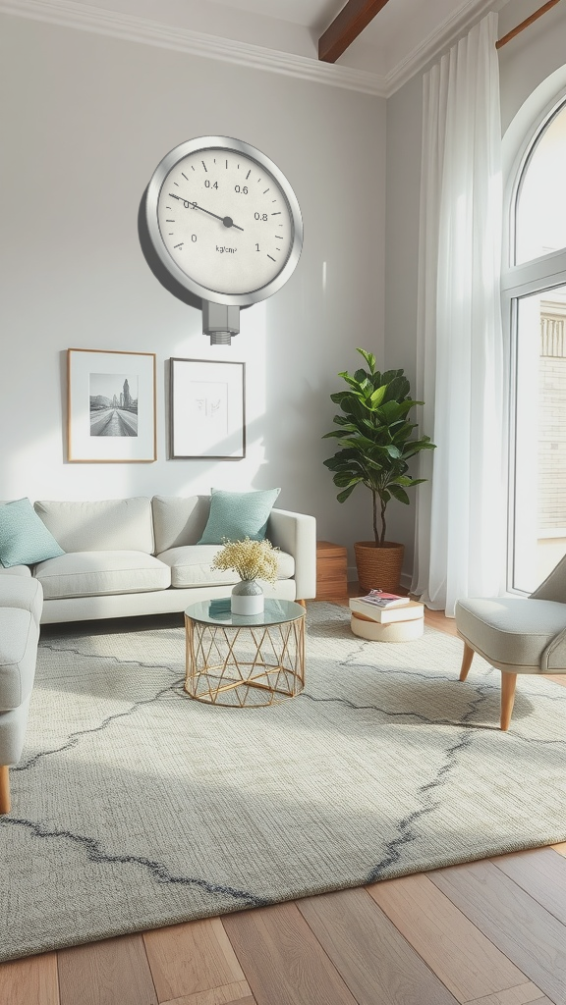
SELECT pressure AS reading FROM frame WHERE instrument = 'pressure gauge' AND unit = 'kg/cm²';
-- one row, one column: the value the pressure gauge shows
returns 0.2 kg/cm²
